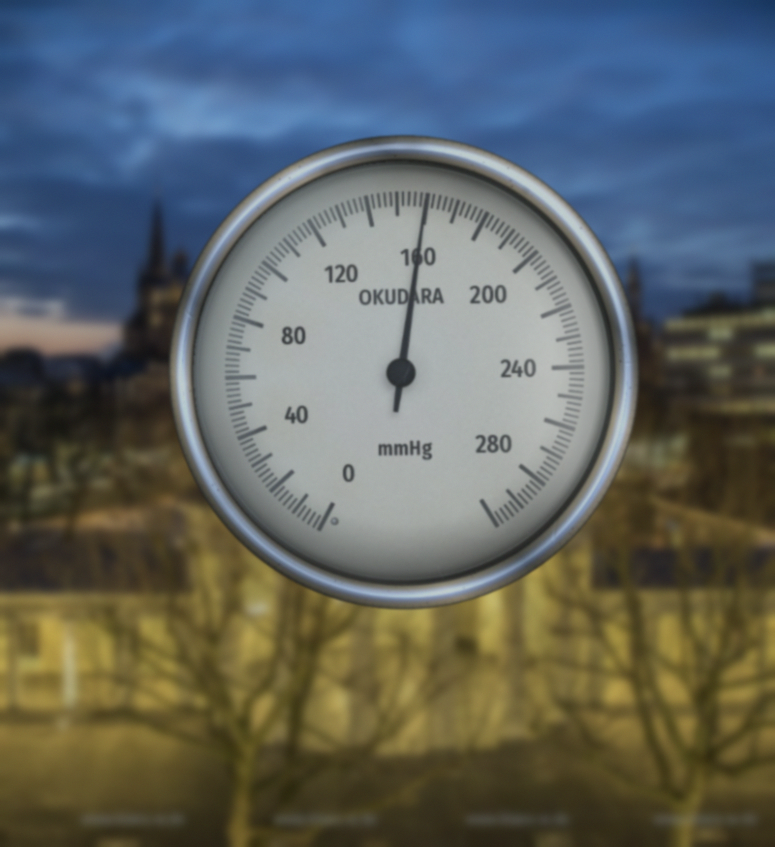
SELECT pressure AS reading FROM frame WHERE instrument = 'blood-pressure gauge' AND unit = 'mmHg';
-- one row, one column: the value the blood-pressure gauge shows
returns 160 mmHg
